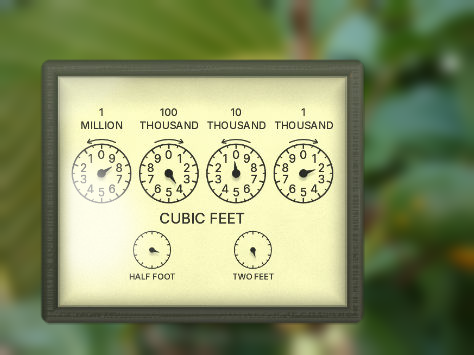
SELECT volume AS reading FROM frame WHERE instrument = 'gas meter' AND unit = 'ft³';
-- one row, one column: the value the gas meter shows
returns 840200 ft³
